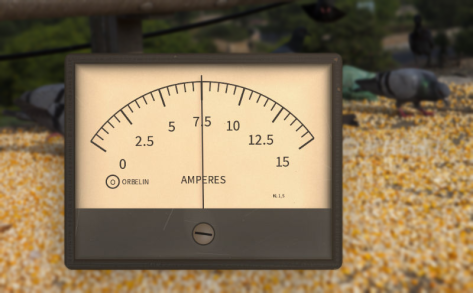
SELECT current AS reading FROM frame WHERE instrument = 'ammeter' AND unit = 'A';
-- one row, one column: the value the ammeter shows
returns 7.5 A
